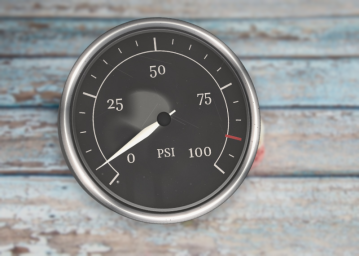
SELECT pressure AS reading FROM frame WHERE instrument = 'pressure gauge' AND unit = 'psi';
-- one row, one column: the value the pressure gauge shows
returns 5 psi
